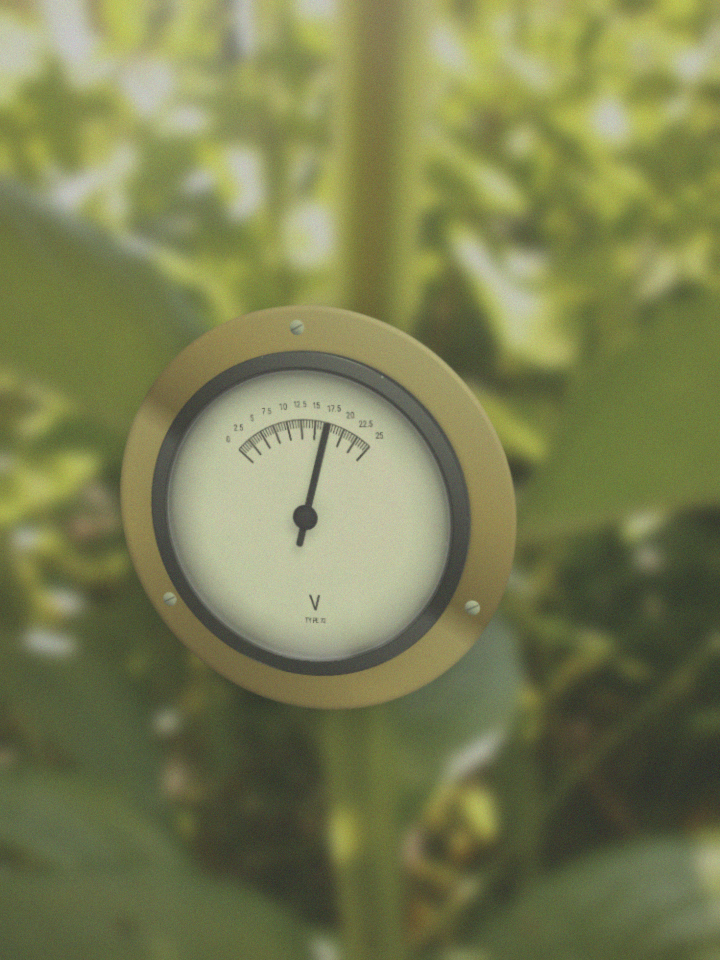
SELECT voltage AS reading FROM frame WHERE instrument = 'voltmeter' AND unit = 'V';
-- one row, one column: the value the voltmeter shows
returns 17.5 V
